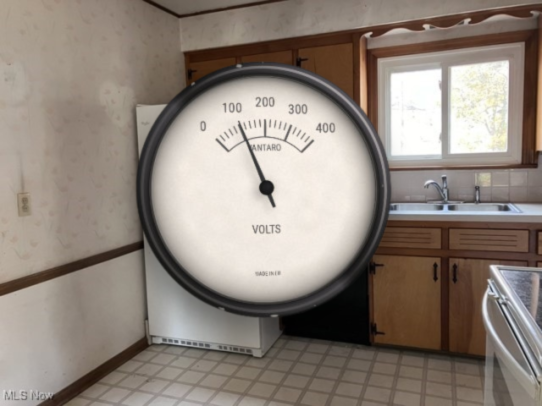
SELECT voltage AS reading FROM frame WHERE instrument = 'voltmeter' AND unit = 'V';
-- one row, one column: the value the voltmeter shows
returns 100 V
